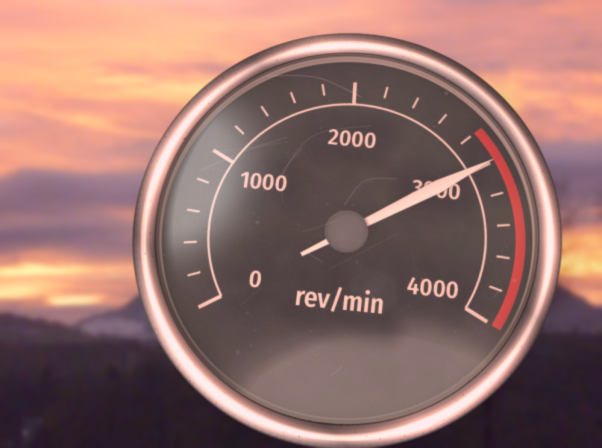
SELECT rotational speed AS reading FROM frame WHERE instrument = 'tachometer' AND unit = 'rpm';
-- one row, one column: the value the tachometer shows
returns 3000 rpm
